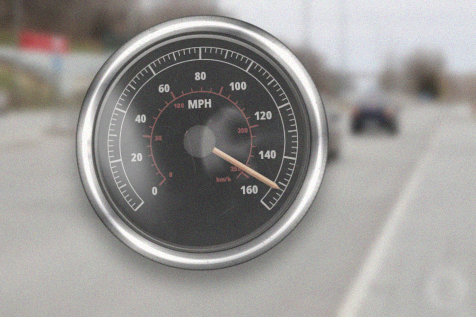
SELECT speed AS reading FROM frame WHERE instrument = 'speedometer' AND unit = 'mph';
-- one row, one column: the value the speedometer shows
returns 152 mph
